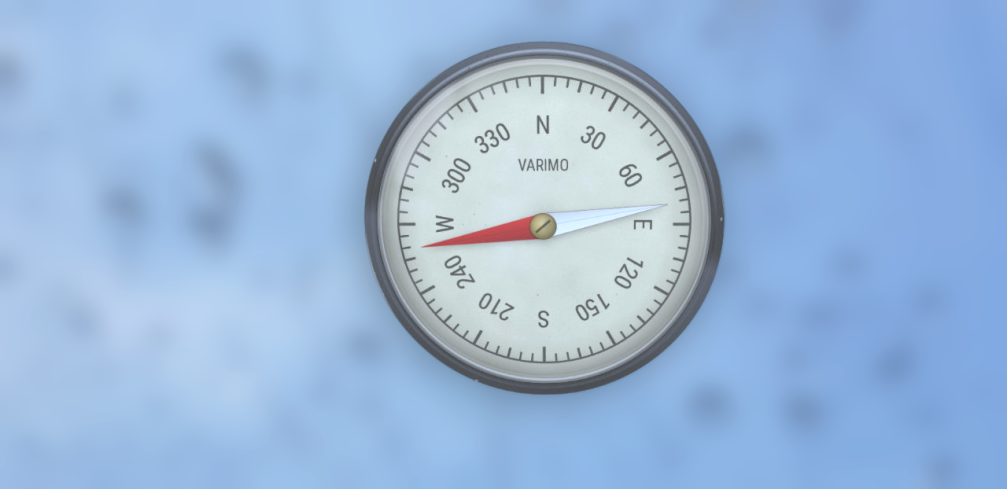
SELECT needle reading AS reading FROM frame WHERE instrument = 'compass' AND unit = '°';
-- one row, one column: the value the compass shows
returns 260 °
